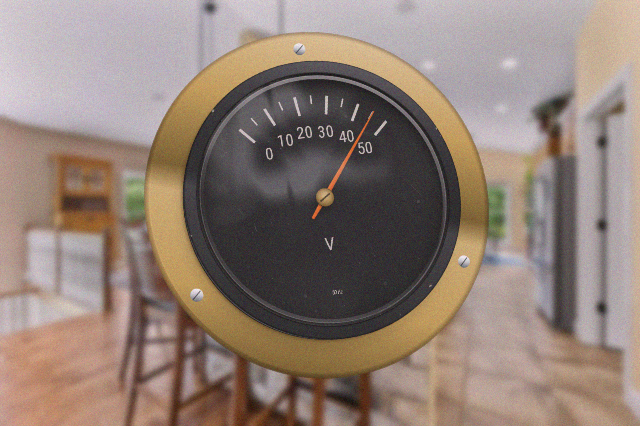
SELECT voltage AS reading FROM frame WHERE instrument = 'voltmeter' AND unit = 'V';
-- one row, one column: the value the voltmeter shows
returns 45 V
